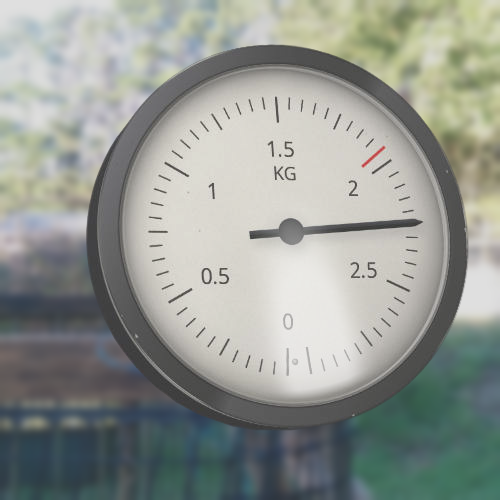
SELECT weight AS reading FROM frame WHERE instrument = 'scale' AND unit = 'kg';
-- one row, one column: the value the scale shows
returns 2.25 kg
